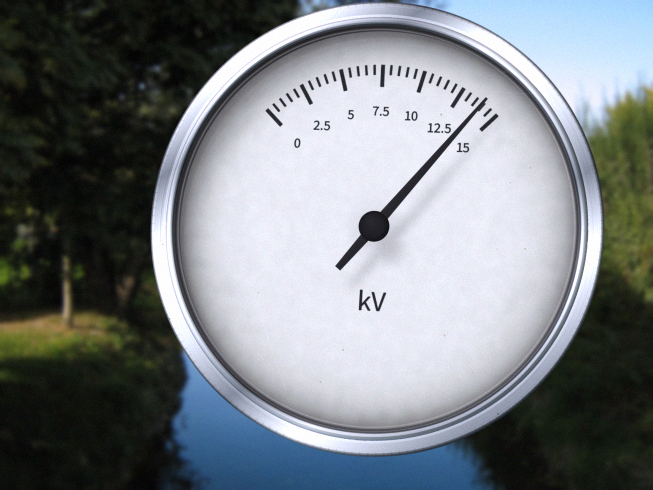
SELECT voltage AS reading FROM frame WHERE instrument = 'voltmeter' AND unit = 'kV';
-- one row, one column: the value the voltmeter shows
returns 14 kV
